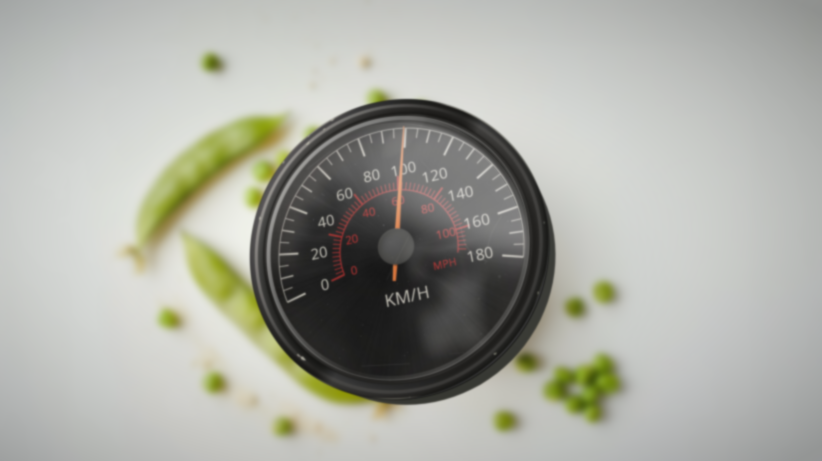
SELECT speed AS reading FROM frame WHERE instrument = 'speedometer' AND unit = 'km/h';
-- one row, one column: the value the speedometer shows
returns 100 km/h
